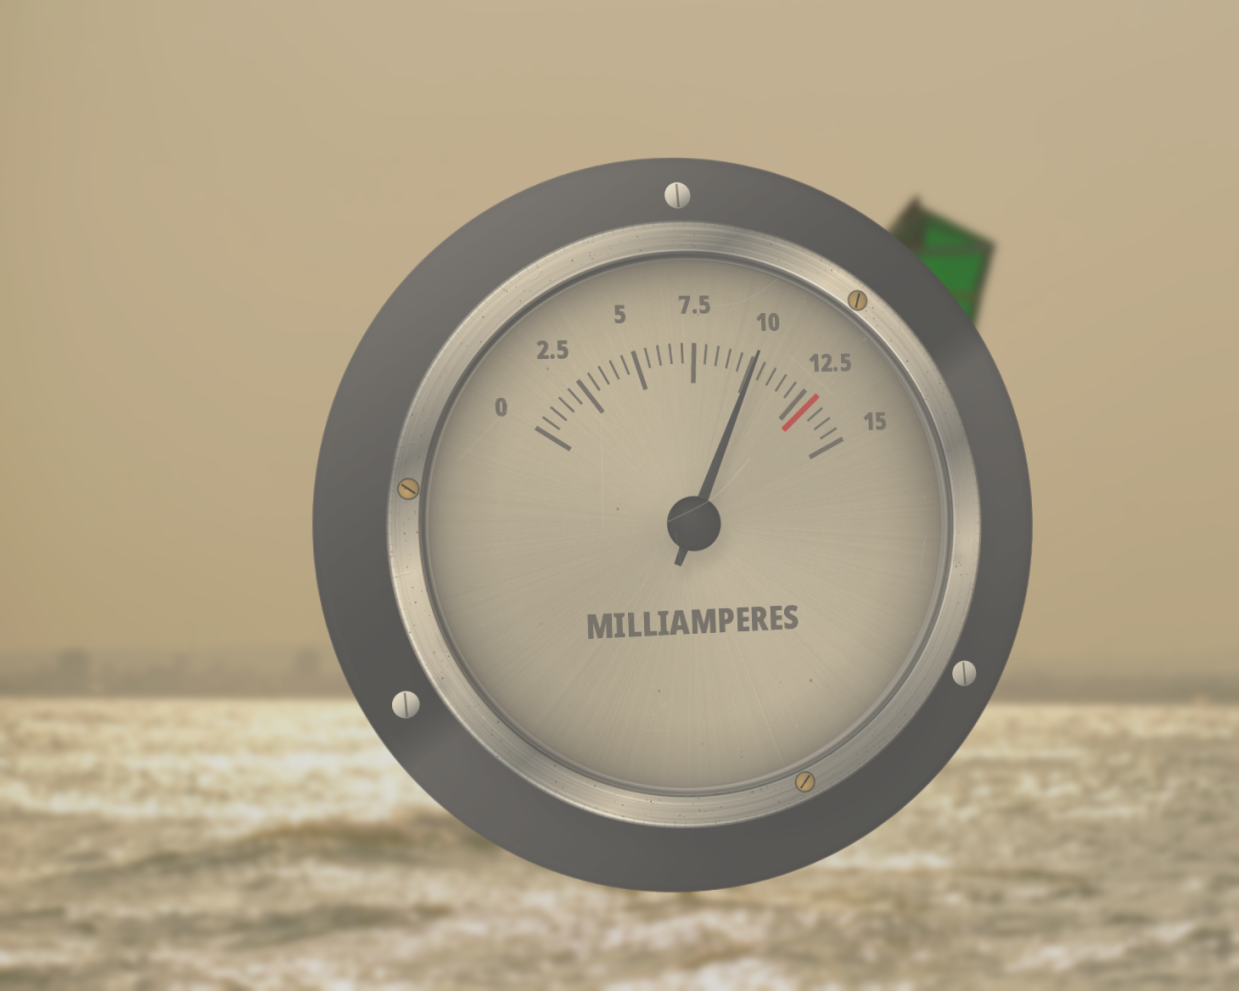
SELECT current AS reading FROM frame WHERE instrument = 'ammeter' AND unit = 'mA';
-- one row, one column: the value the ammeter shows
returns 10 mA
